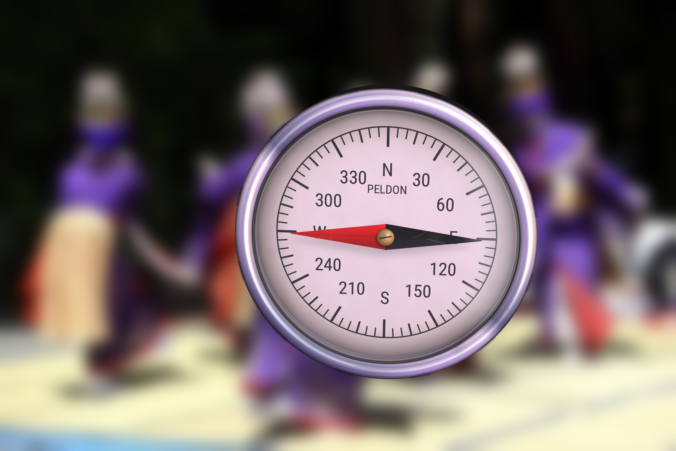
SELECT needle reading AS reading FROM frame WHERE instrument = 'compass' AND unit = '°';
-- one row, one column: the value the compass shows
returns 270 °
